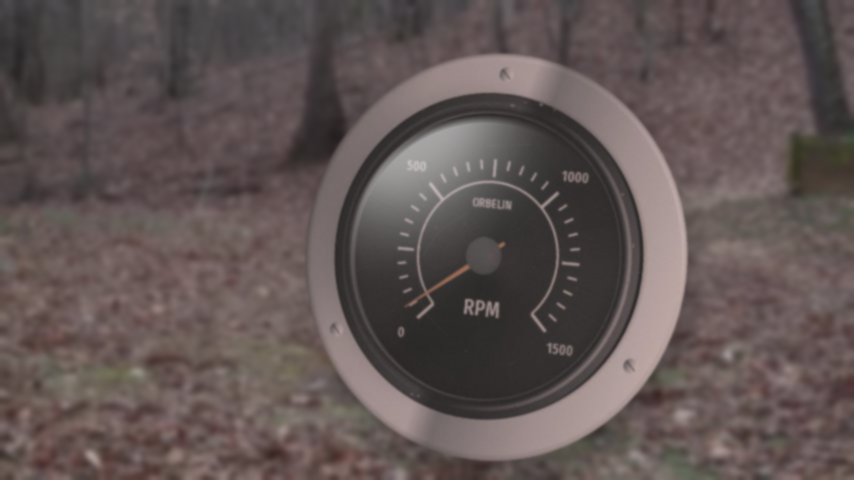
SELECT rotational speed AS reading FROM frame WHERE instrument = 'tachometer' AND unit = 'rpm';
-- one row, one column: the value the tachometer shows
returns 50 rpm
